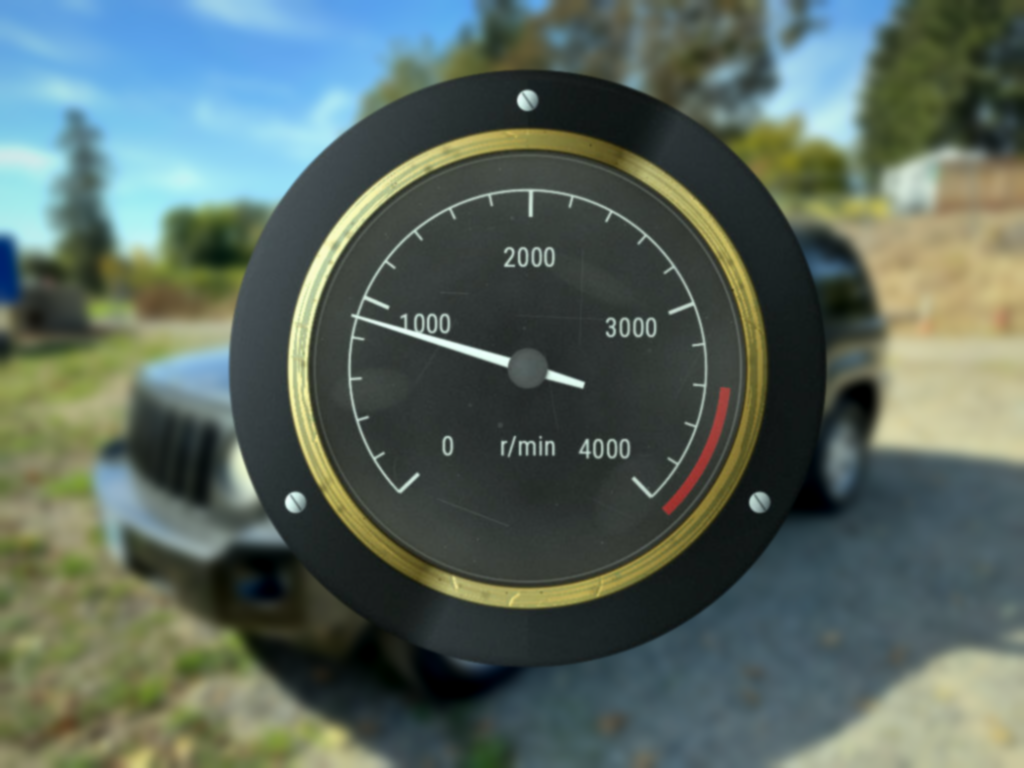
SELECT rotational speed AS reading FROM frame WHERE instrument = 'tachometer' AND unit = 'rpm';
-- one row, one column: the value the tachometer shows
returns 900 rpm
